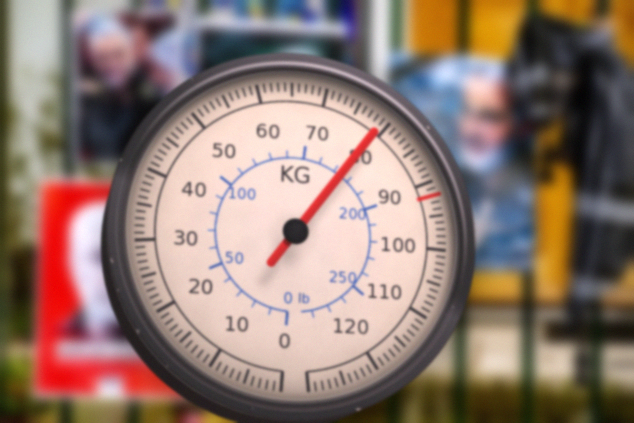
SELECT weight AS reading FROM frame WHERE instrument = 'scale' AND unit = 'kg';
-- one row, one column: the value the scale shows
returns 79 kg
